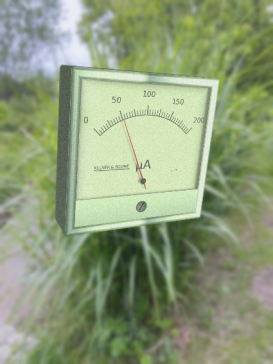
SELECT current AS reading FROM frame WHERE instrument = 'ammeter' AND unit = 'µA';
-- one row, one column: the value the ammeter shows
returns 50 µA
